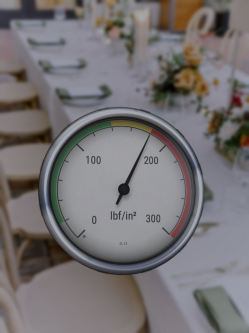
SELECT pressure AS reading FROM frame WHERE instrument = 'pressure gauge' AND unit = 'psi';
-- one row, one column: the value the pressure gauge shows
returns 180 psi
